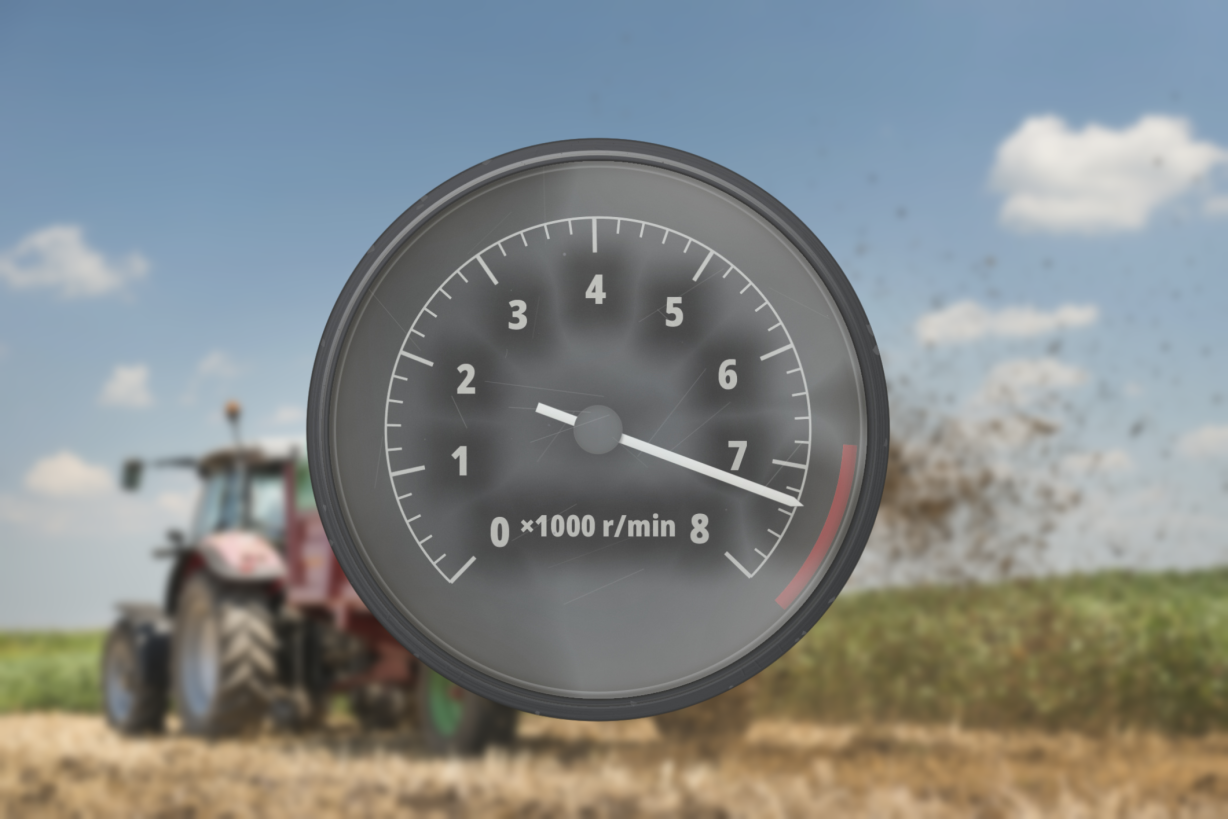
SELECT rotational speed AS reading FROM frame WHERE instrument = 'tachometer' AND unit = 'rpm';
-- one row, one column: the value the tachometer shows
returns 7300 rpm
